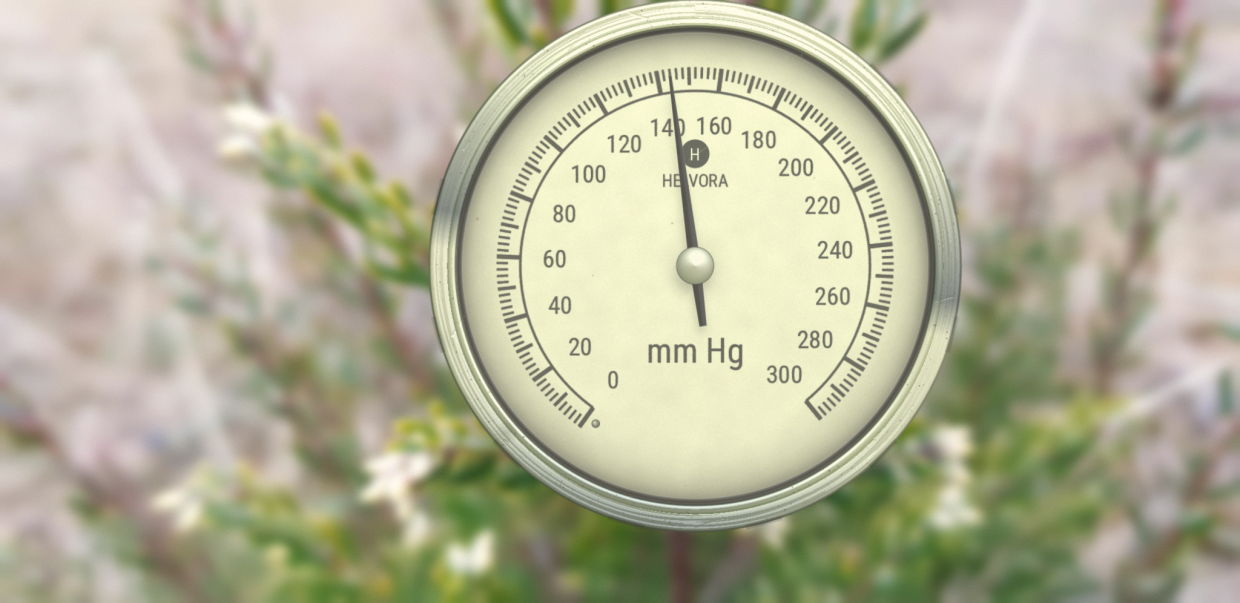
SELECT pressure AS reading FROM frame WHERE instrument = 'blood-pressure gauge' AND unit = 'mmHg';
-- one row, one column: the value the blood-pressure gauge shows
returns 144 mmHg
